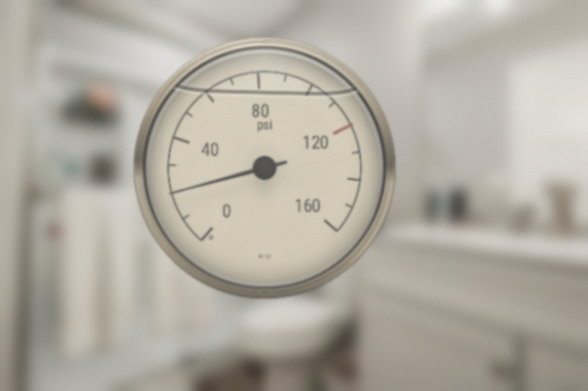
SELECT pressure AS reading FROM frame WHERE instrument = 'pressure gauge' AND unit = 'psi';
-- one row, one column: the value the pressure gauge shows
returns 20 psi
